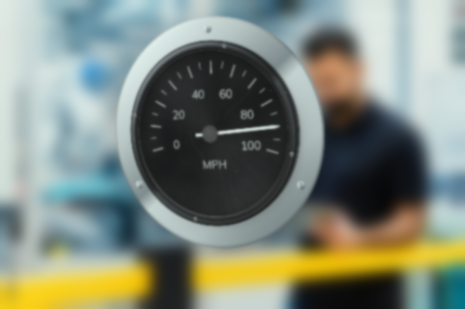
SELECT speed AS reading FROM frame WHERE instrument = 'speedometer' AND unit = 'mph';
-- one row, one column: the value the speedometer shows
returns 90 mph
